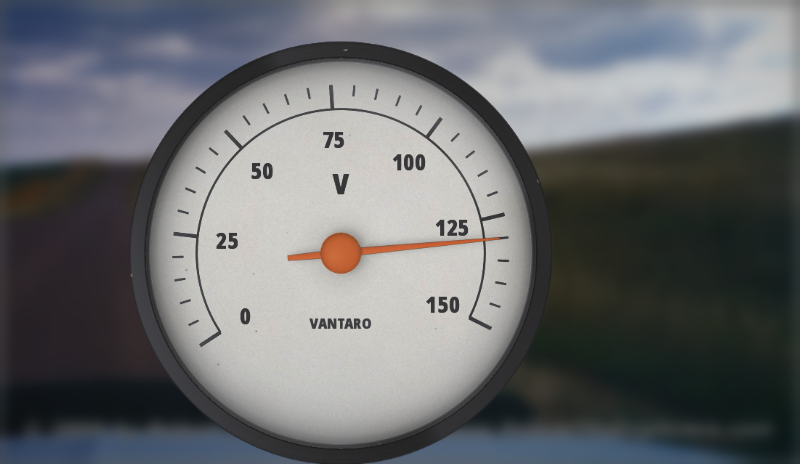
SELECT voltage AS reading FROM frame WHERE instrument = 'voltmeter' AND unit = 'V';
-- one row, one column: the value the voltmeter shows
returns 130 V
